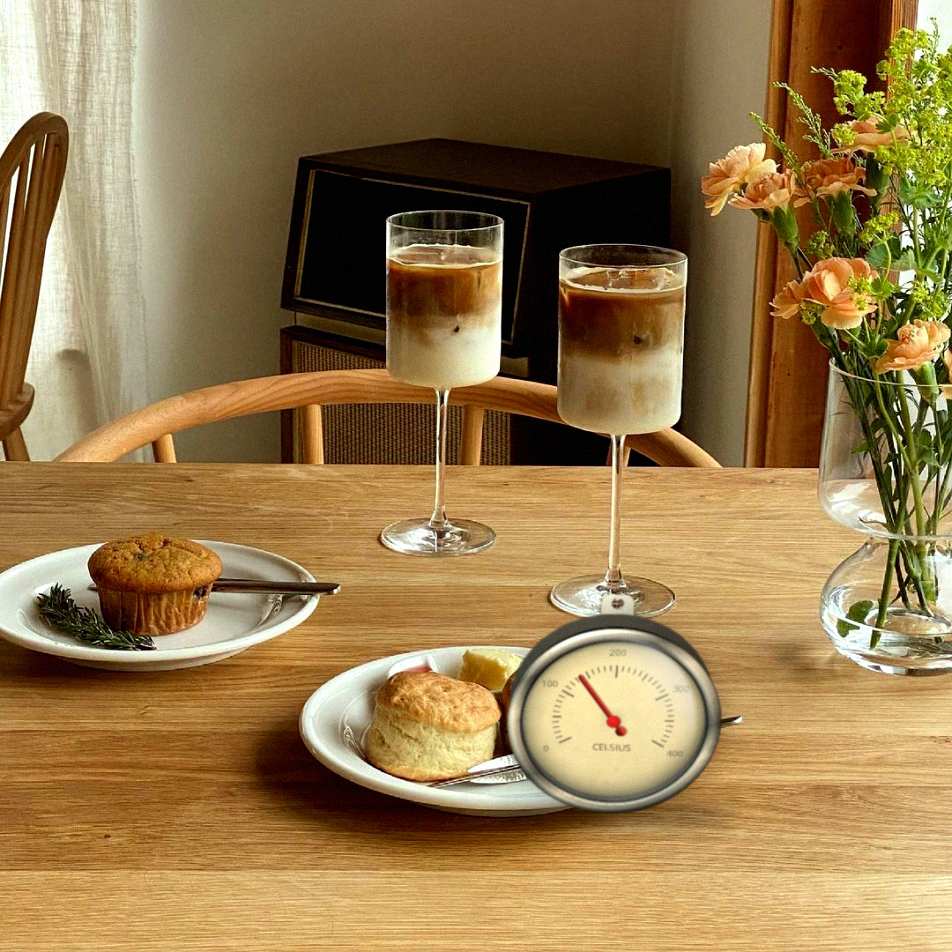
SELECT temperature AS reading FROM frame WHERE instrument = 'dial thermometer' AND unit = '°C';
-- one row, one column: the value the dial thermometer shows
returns 140 °C
